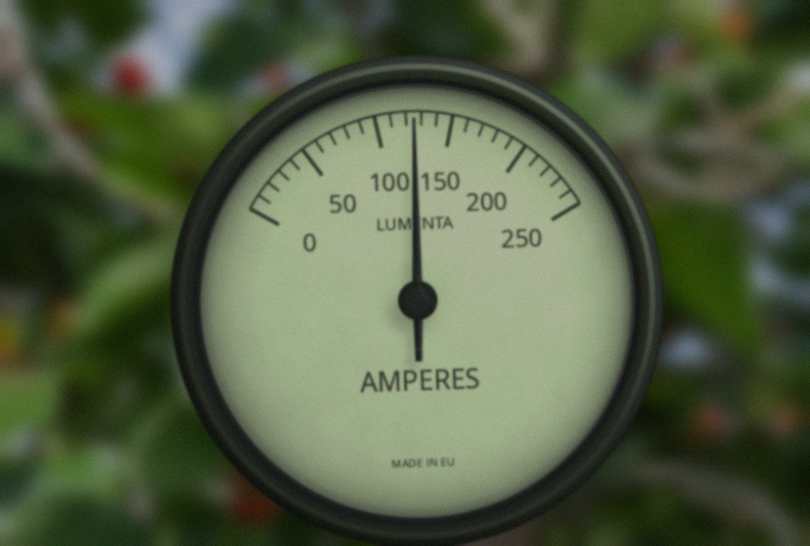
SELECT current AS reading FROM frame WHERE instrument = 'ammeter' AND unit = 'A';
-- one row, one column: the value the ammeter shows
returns 125 A
